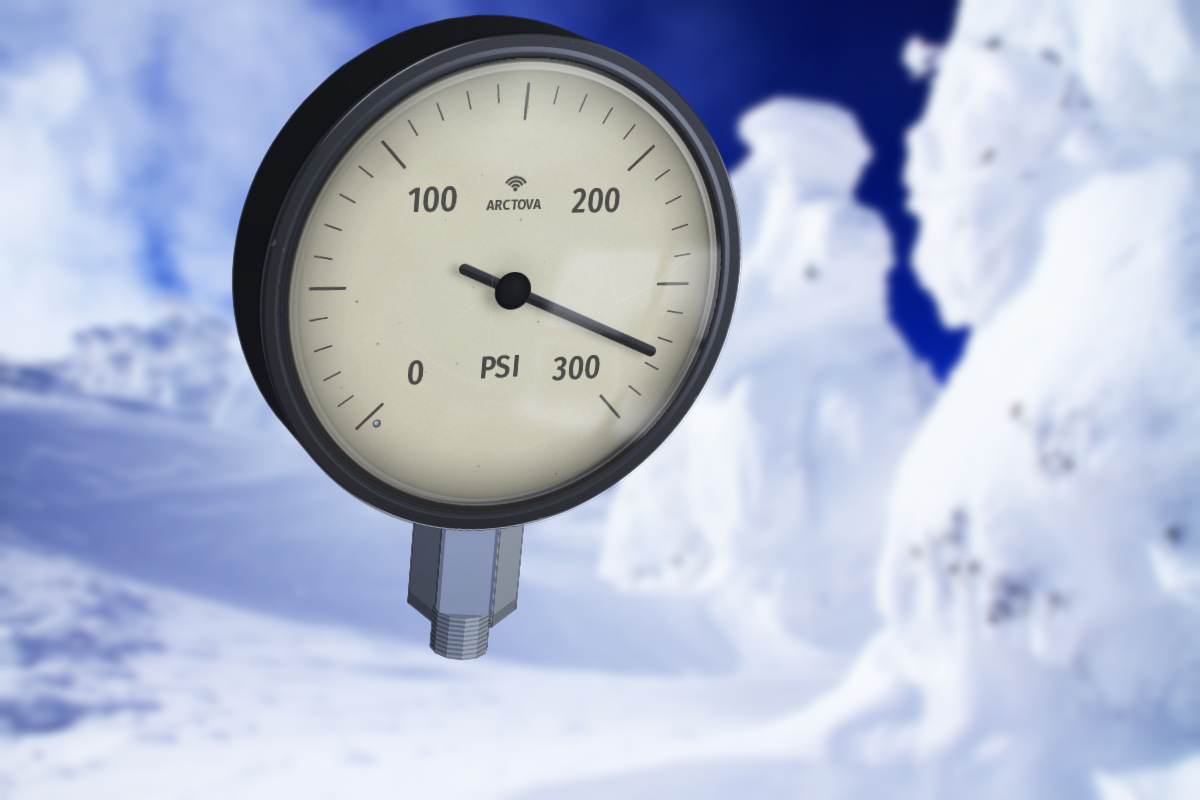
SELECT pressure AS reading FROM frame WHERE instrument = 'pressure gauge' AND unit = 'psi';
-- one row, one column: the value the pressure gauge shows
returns 275 psi
